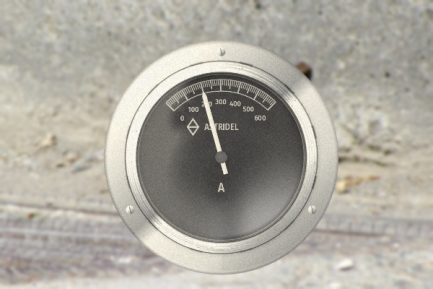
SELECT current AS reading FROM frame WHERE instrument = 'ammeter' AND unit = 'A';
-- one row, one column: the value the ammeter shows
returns 200 A
